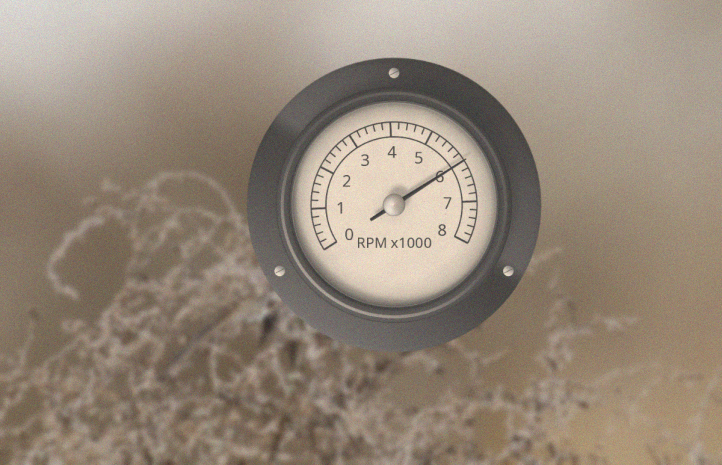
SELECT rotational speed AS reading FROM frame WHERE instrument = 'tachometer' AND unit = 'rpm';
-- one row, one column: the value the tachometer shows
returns 6000 rpm
